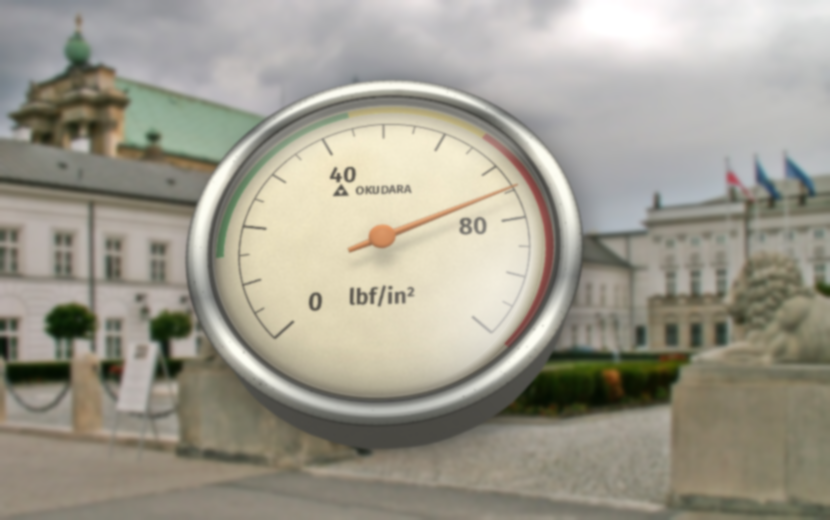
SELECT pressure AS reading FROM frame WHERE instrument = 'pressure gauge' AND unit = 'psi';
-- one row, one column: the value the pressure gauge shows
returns 75 psi
